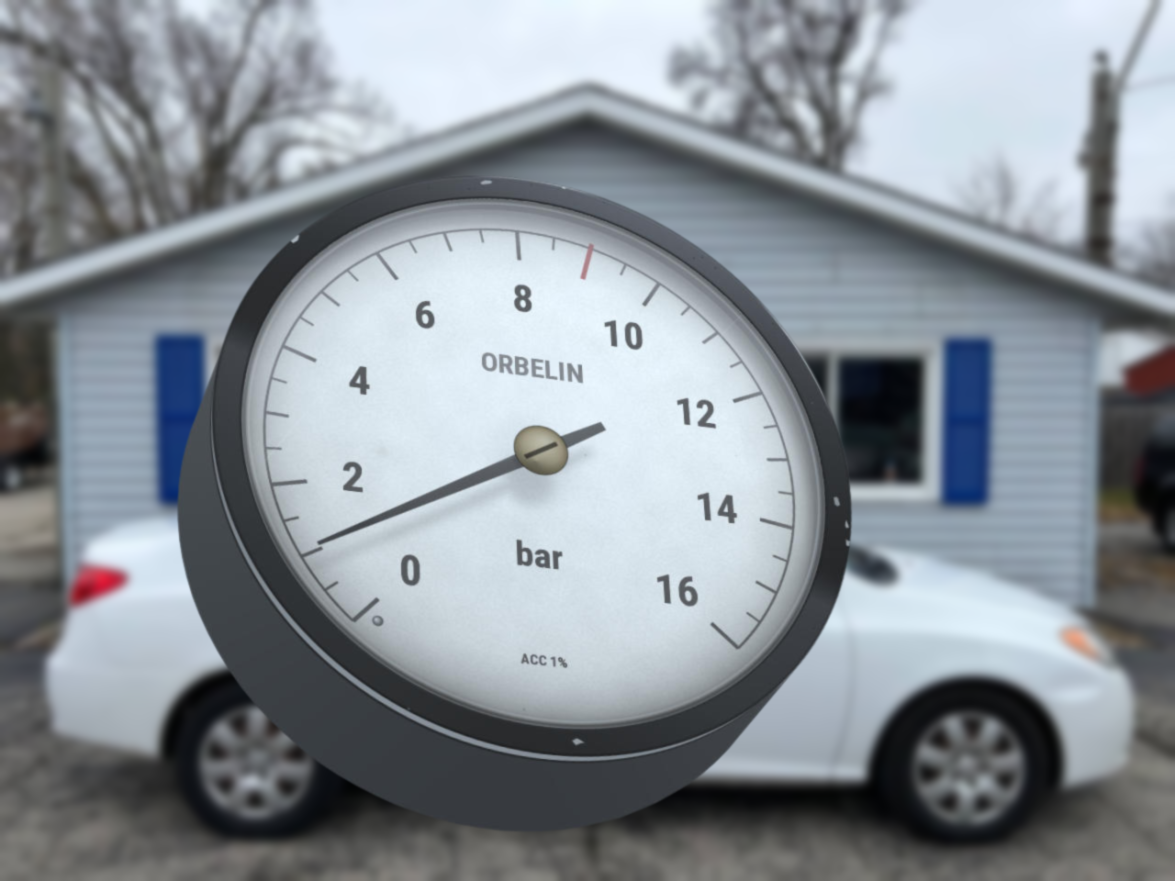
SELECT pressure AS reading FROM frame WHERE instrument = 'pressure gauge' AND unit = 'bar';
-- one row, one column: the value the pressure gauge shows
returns 1 bar
